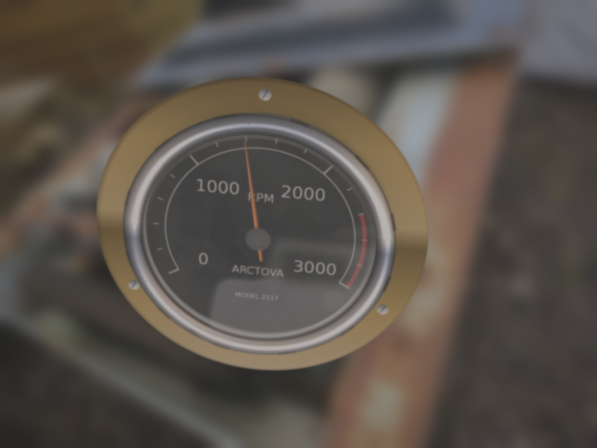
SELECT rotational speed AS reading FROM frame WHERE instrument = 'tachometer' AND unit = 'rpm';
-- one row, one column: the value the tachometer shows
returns 1400 rpm
